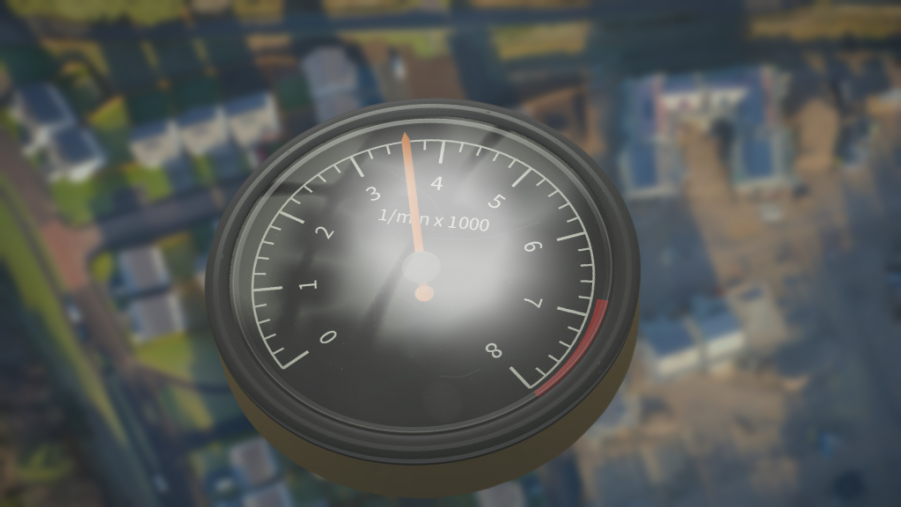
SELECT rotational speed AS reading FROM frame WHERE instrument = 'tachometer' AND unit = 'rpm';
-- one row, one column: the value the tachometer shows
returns 3600 rpm
